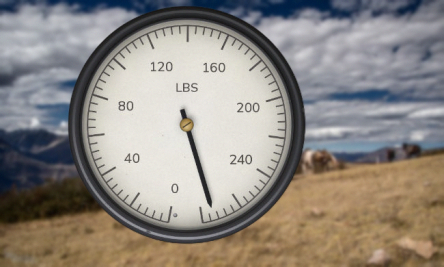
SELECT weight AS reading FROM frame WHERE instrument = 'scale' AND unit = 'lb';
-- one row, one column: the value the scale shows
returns 274 lb
